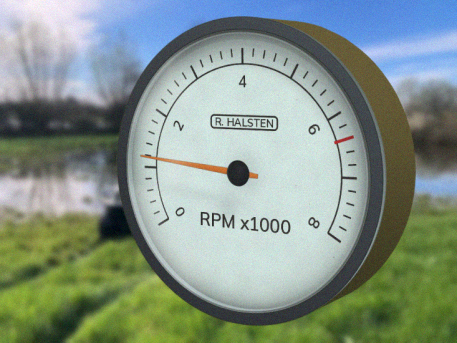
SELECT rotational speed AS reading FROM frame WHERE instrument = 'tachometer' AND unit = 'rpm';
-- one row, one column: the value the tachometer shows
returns 1200 rpm
